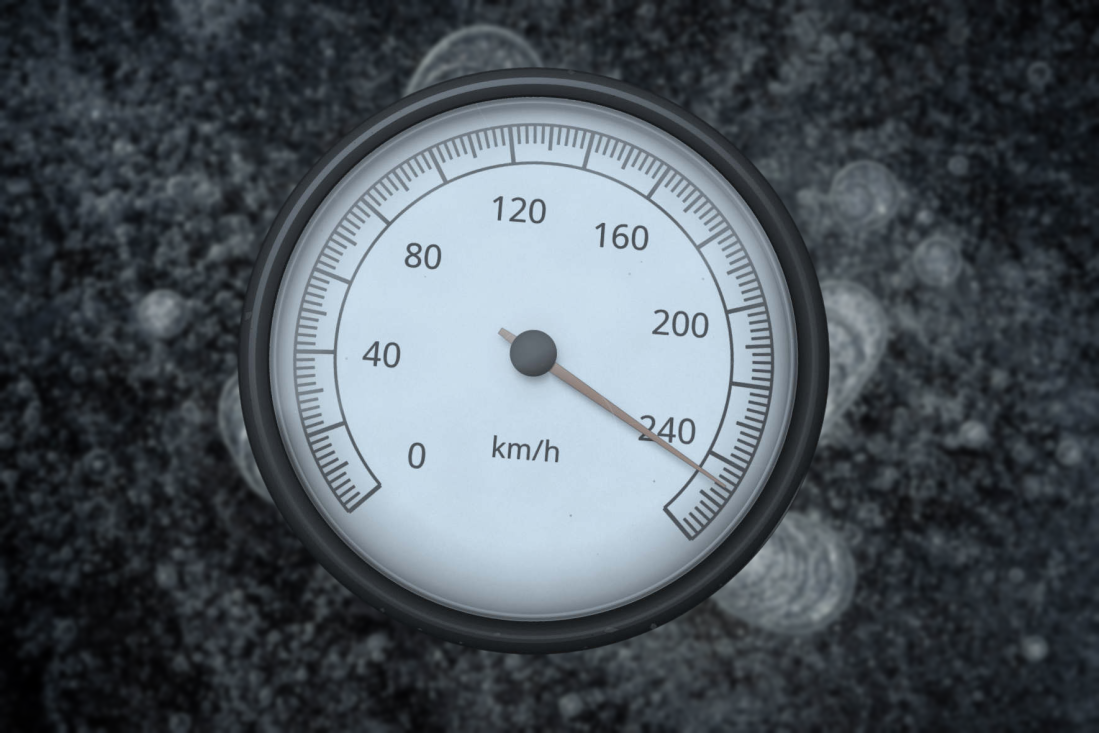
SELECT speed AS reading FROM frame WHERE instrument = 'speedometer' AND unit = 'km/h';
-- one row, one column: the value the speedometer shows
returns 246 km/h
